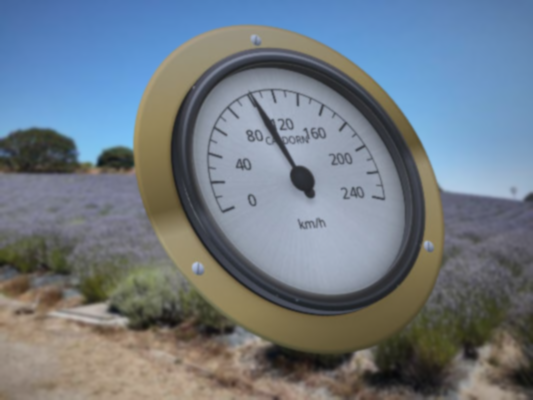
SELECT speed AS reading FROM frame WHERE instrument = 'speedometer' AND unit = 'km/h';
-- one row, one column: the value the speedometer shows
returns 100 km/h
